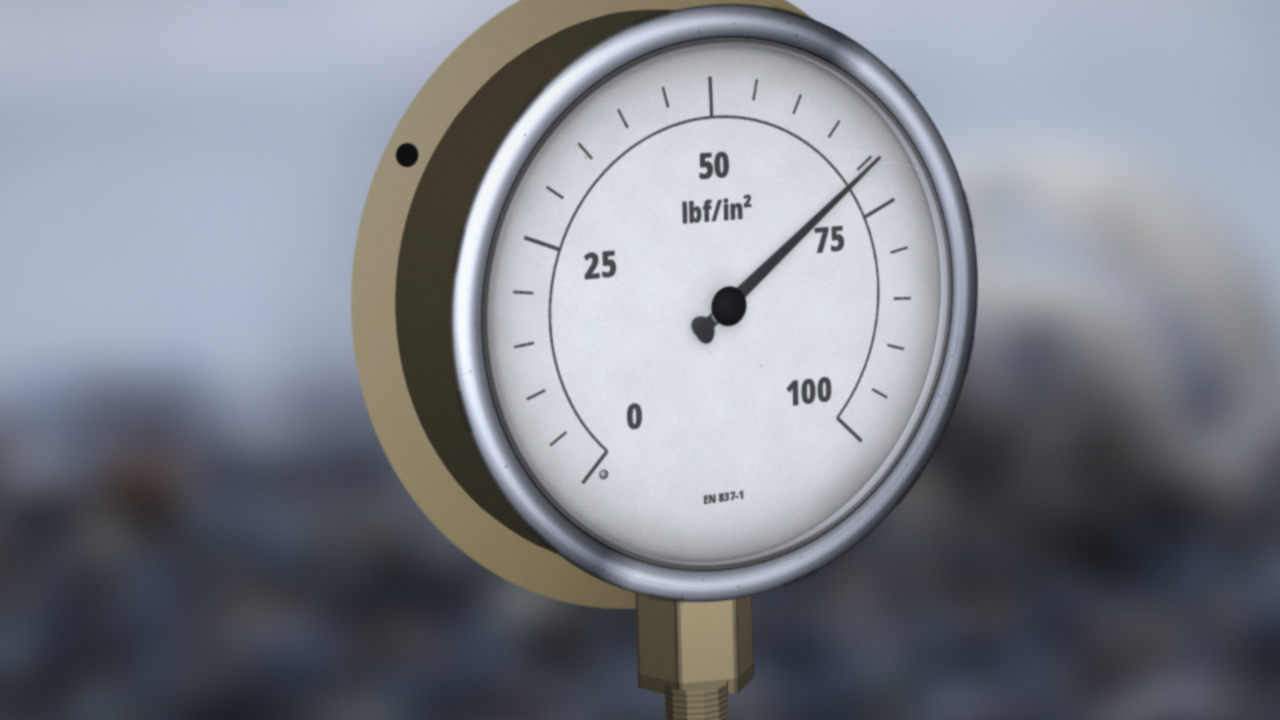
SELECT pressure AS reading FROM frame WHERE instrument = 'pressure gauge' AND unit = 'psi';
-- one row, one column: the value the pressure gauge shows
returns 70 psi
